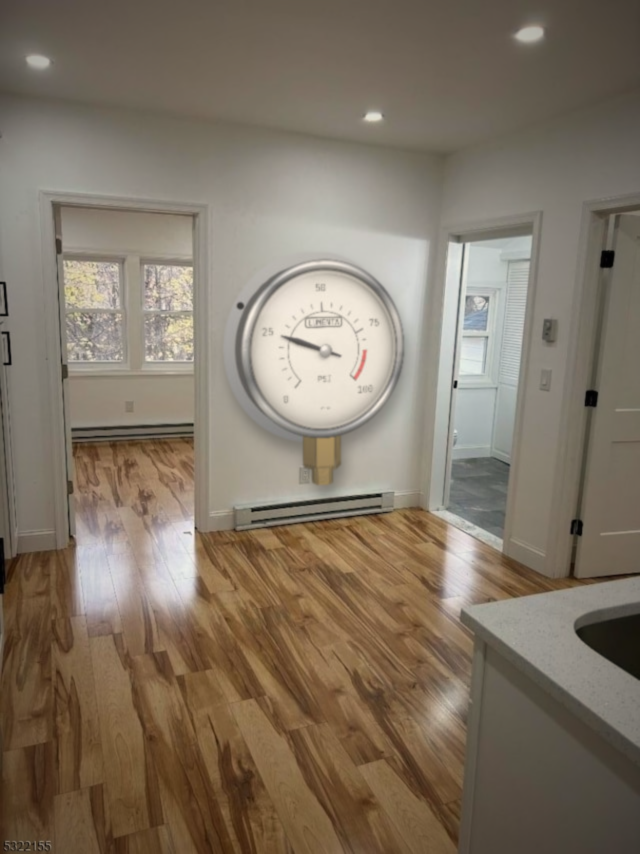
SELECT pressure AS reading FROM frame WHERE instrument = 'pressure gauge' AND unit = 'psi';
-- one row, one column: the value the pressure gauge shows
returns 25 psi
